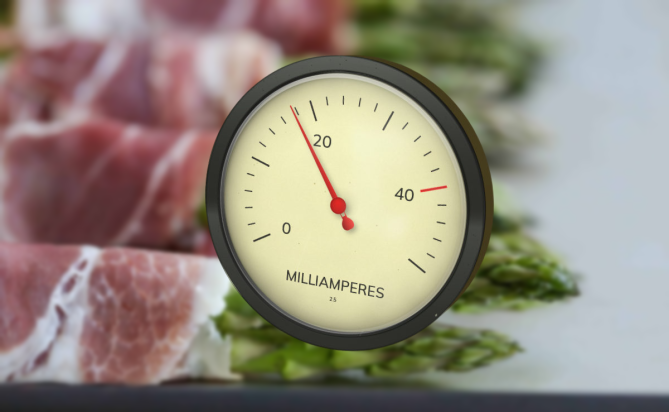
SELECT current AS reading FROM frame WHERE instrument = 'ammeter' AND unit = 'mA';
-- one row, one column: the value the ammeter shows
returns 18 mA
